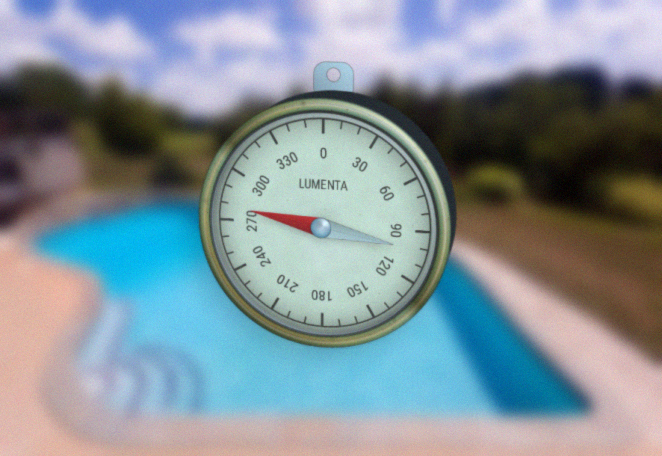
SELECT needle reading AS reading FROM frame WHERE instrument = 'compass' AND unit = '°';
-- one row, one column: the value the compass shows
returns 280 °
